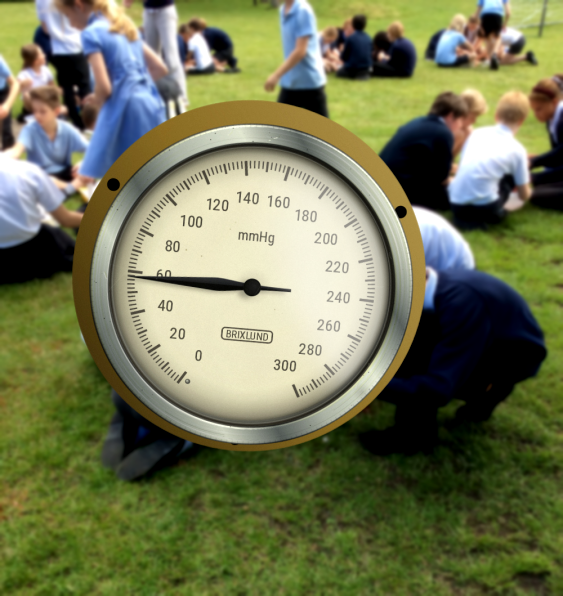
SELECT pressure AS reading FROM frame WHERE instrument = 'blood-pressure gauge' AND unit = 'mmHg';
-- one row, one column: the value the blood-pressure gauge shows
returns 58 mmHg
